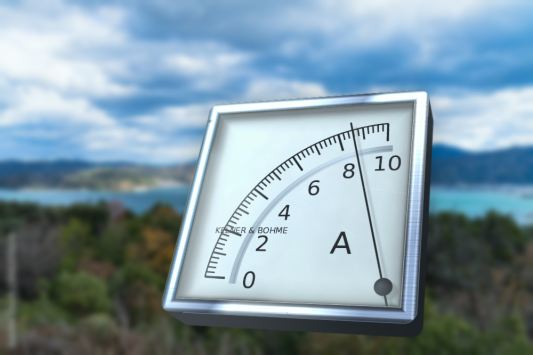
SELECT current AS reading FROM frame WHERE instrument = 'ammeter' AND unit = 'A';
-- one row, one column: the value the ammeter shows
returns 8.6 A
